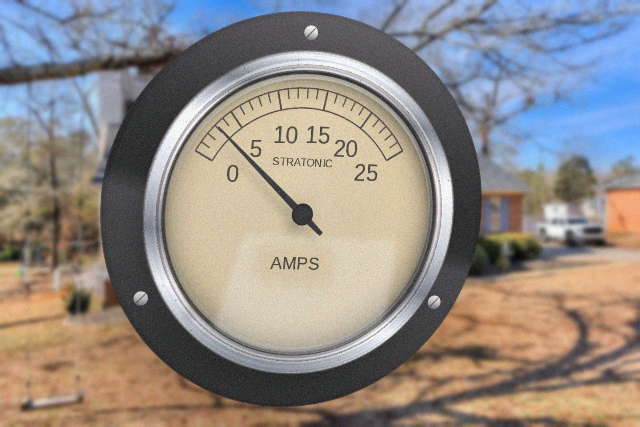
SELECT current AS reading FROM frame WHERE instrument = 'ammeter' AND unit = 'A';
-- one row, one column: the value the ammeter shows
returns 3 A
